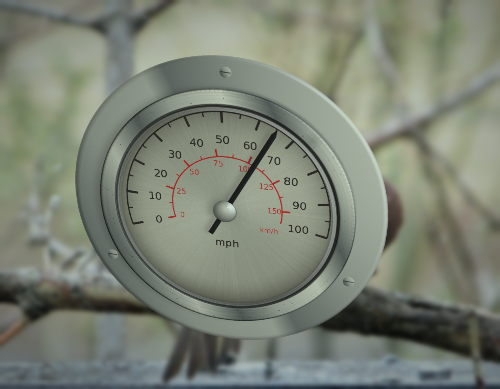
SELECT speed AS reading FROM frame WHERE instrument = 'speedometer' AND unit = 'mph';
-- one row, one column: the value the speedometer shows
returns 65 mph
